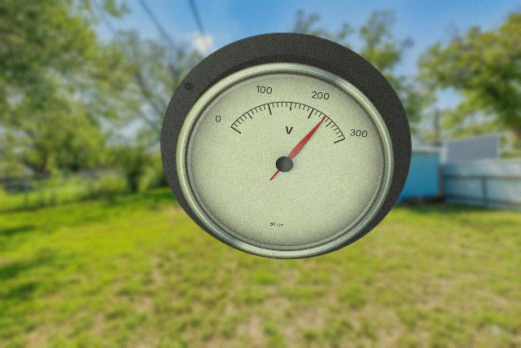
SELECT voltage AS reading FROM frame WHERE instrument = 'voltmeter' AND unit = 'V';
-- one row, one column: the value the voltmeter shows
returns 230 V
